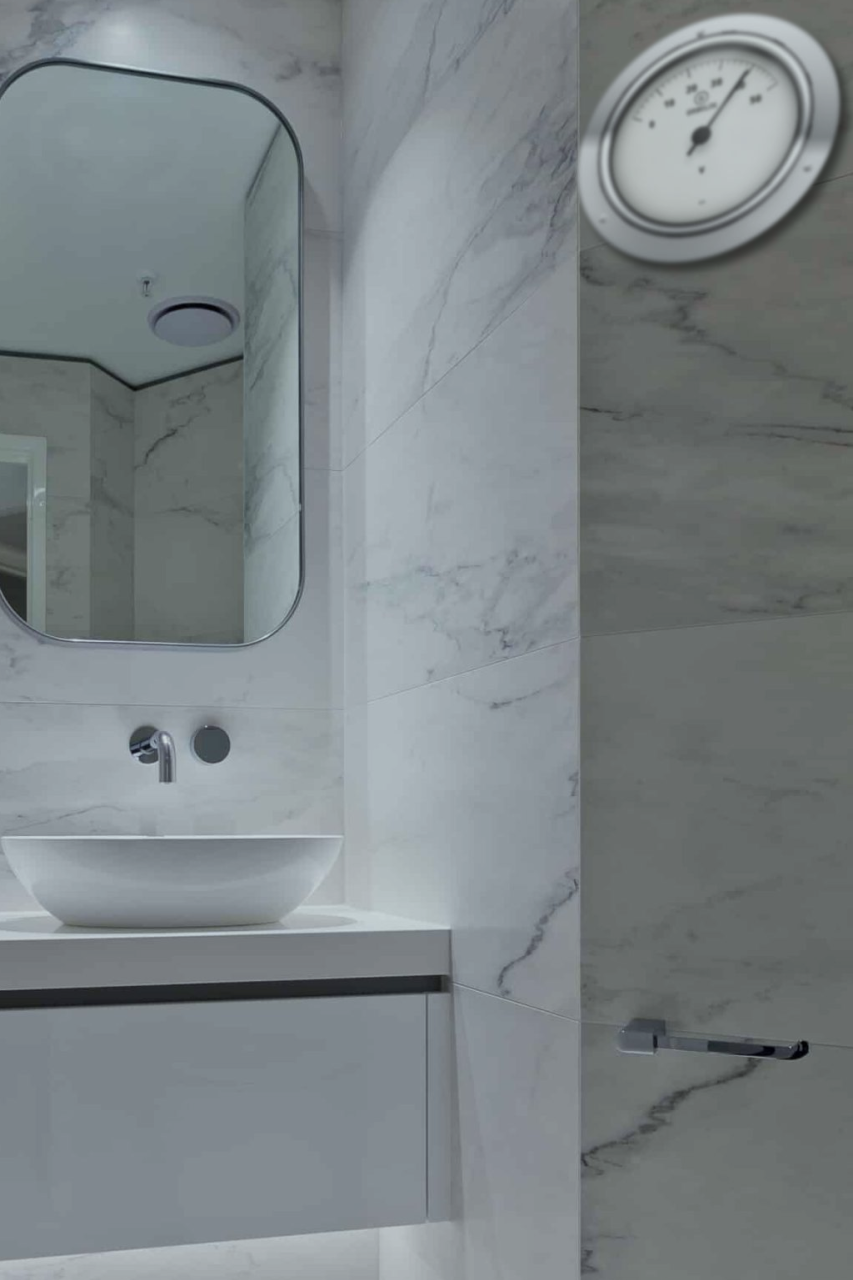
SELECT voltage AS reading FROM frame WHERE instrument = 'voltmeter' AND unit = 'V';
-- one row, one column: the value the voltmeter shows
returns 40 V
